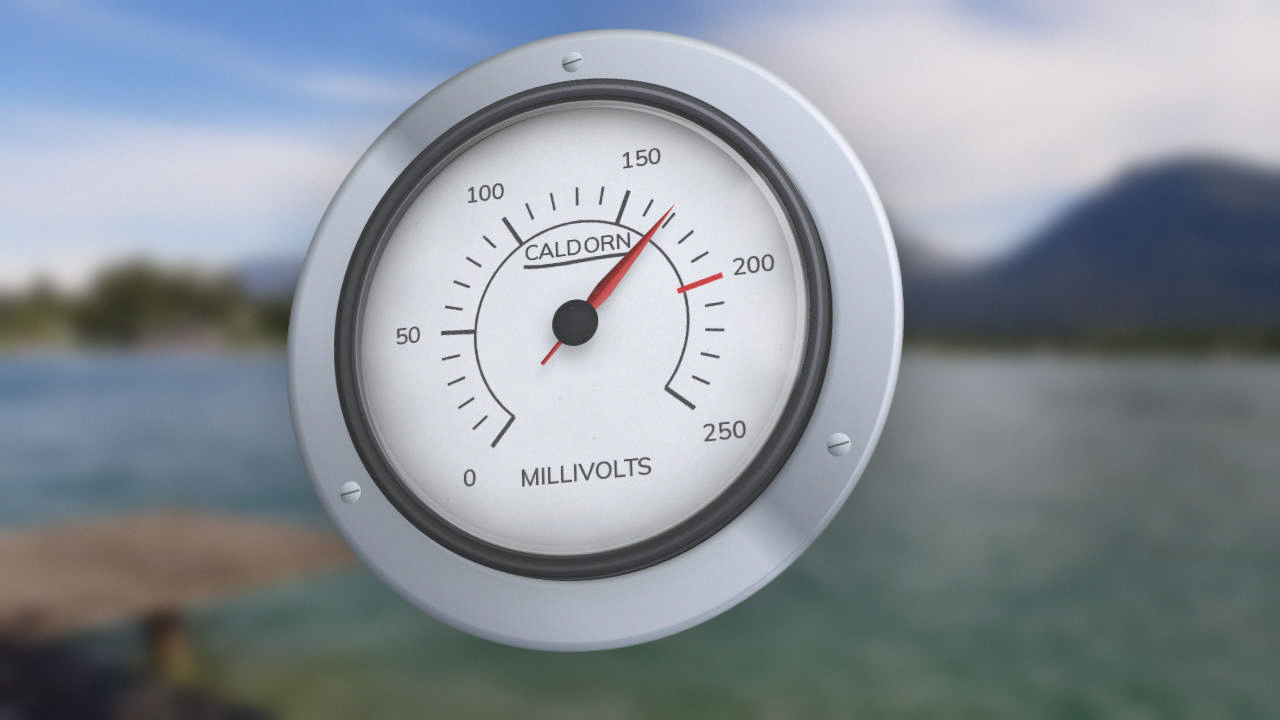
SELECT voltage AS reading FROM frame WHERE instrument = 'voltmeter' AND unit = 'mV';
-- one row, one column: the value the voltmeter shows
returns 170 mV
